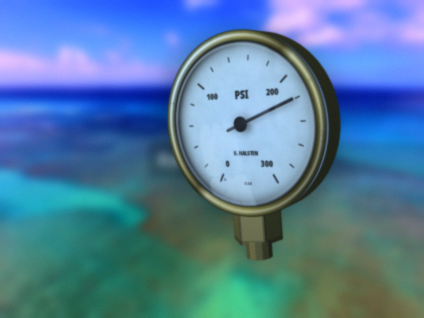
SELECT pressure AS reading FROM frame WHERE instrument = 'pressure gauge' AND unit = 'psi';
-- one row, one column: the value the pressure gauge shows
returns 220 psi
